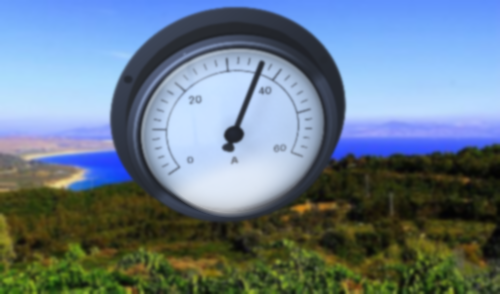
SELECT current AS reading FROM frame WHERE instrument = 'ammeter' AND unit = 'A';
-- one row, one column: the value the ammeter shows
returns 36 A
